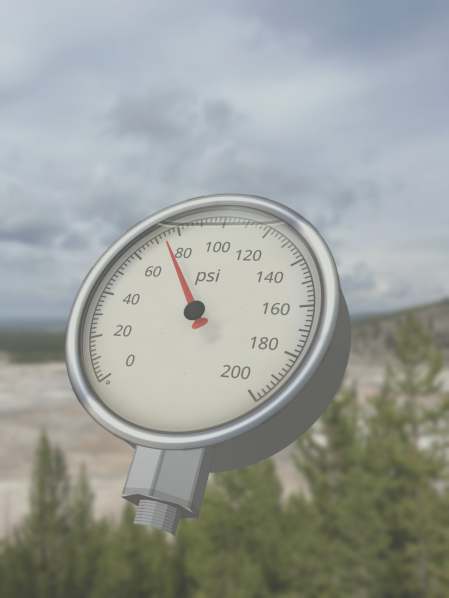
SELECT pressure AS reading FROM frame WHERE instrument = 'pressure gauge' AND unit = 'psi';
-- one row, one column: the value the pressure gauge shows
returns 74 psi
